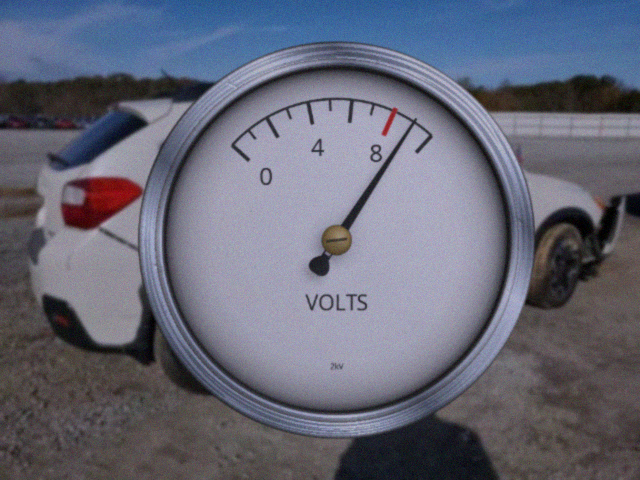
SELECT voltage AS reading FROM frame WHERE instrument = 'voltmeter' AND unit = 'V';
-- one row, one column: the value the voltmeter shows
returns 9 V
